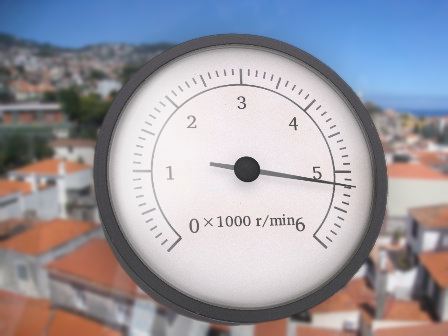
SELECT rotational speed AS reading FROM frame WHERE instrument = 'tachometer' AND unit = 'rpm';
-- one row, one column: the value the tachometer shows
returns 5200 rpm
